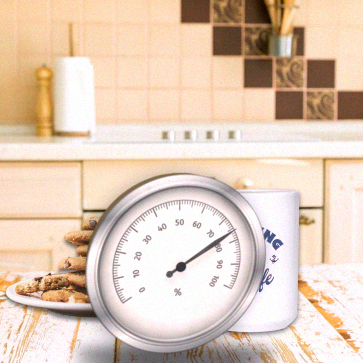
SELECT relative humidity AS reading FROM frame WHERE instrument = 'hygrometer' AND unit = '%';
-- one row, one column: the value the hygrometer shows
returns 75 %
